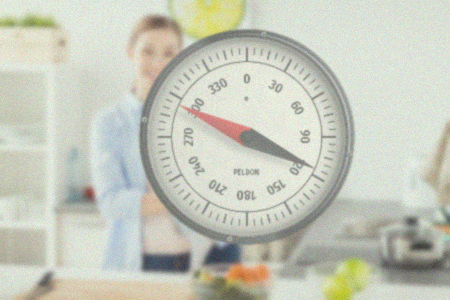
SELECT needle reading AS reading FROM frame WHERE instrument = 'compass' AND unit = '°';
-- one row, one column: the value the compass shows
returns 295 °
